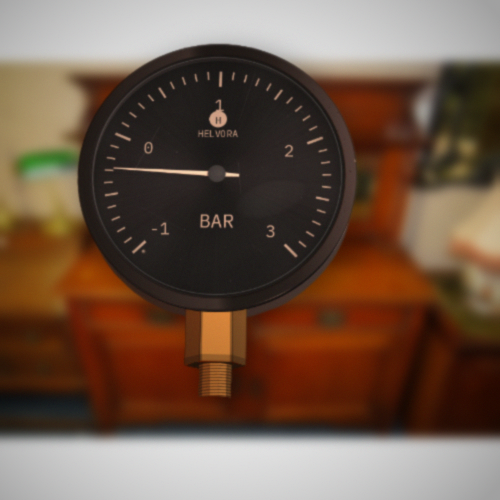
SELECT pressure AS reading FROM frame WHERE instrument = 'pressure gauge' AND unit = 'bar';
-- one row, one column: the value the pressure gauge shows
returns -0.3 bar
